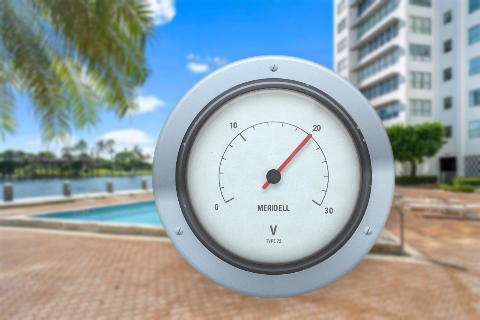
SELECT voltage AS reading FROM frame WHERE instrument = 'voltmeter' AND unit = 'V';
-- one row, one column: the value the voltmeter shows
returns 20 V
